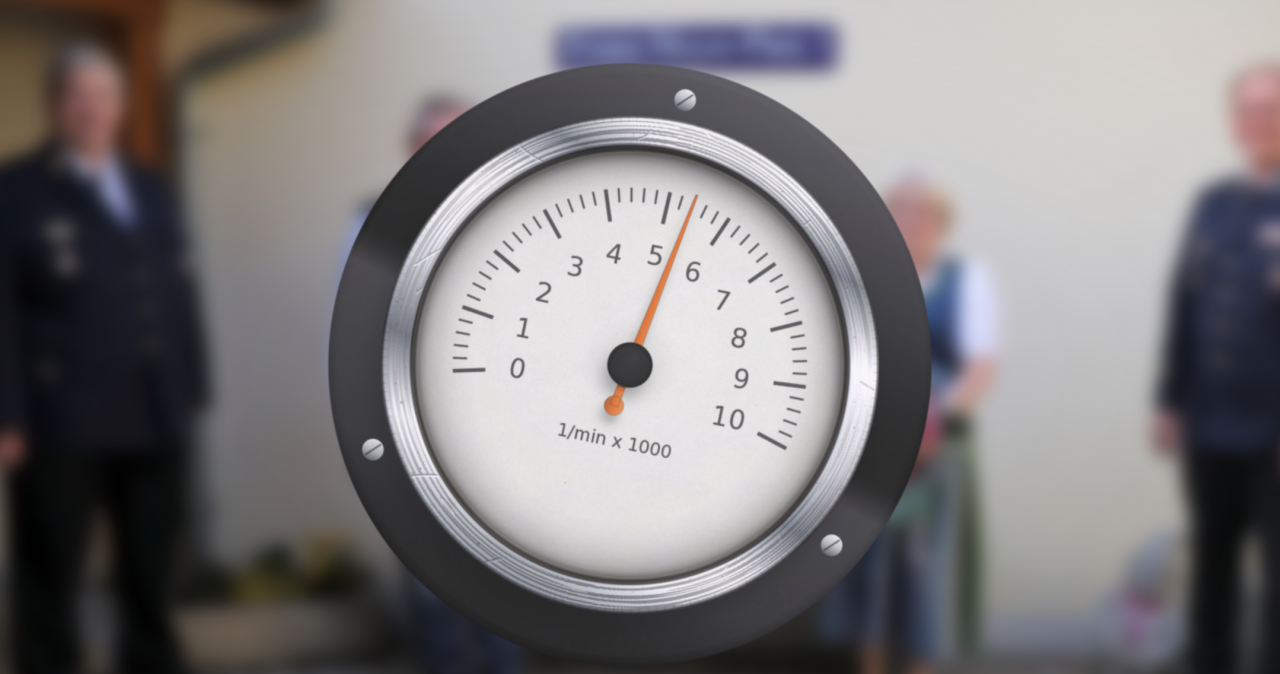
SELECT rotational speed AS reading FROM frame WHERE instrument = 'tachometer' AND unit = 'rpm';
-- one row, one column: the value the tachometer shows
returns 5400 rpm
